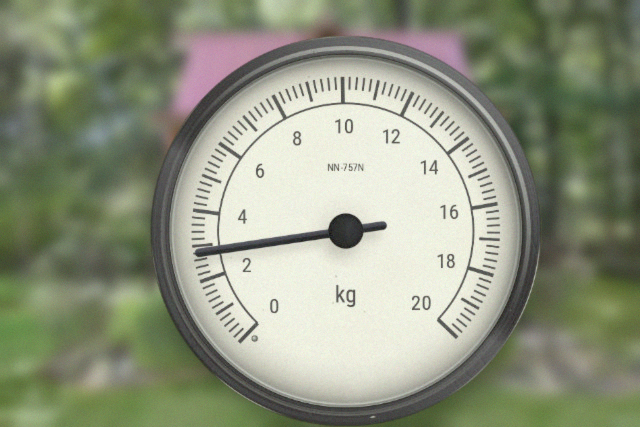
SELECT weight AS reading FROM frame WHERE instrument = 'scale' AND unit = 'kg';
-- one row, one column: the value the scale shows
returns 2.8 kg
